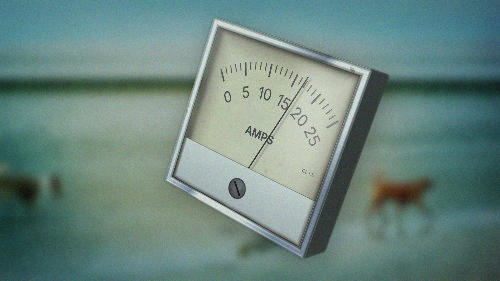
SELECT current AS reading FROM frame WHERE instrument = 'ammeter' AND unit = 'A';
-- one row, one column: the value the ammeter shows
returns 17 A
